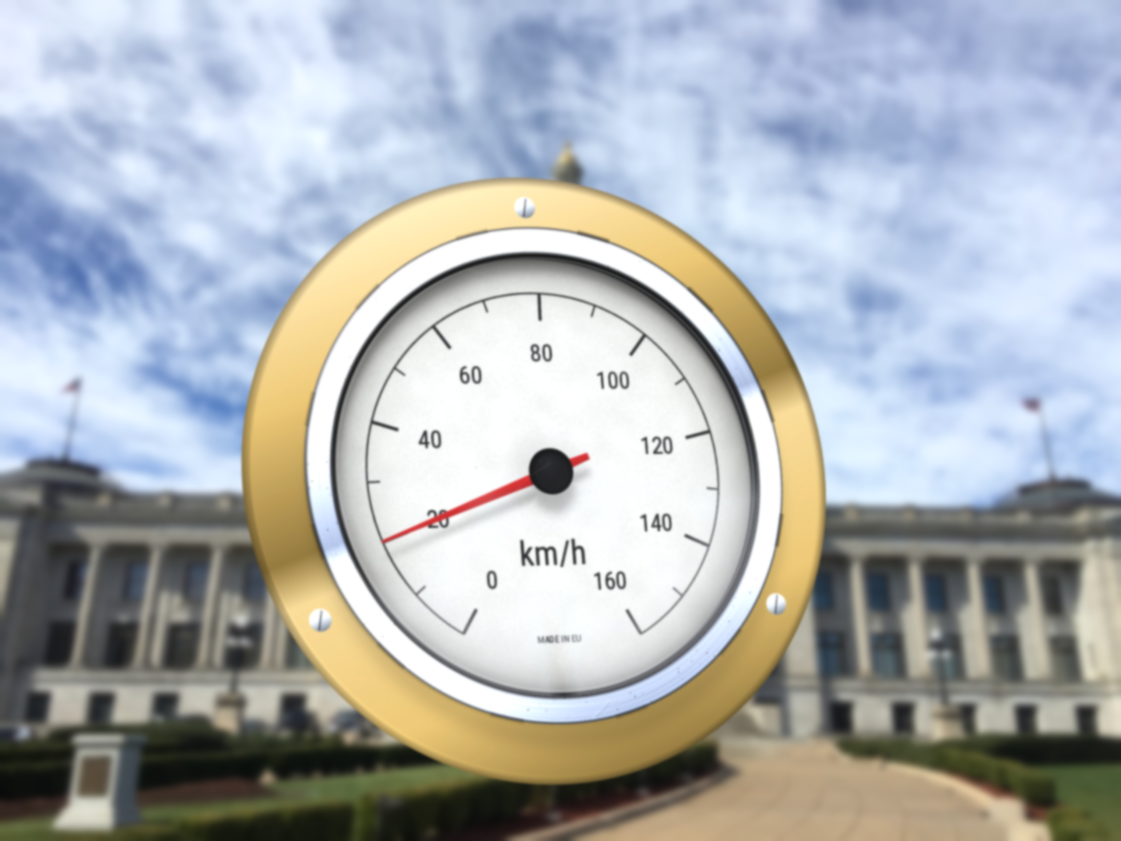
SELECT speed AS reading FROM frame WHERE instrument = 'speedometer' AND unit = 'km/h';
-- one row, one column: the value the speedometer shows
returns 20 km/h
